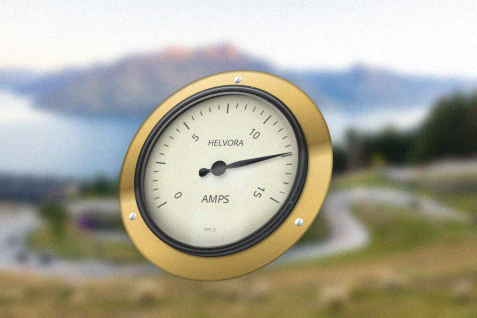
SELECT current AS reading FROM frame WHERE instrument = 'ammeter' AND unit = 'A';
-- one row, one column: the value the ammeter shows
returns 12.5 A
